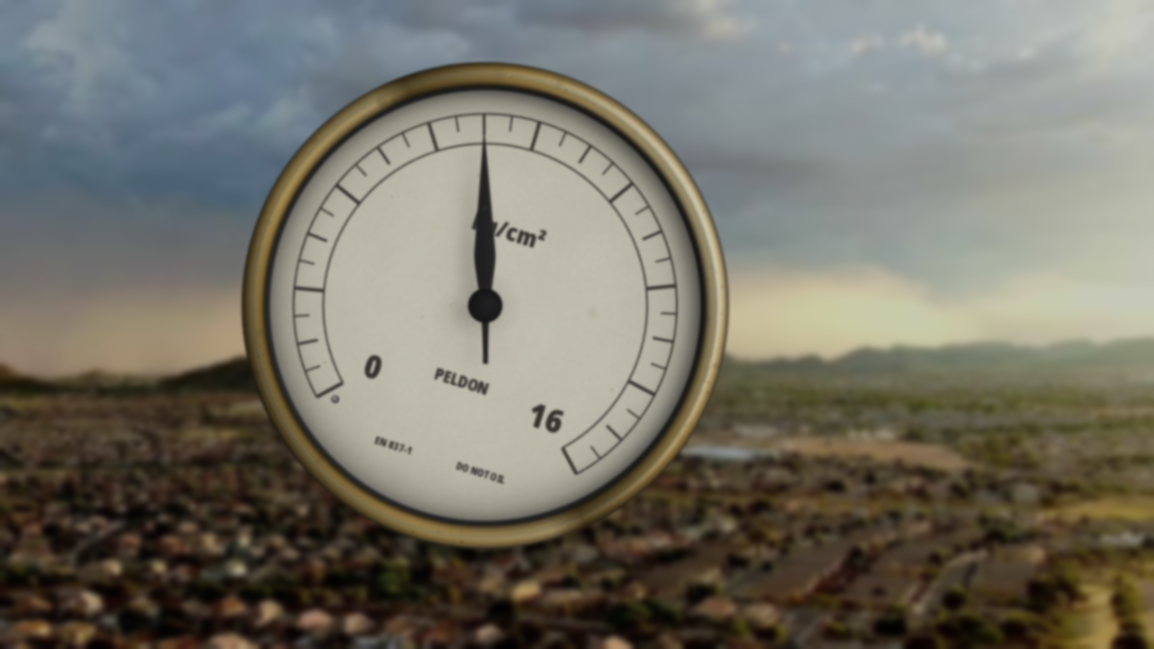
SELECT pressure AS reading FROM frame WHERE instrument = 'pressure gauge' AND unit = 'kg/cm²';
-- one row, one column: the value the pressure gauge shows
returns 7 kg/cm²
